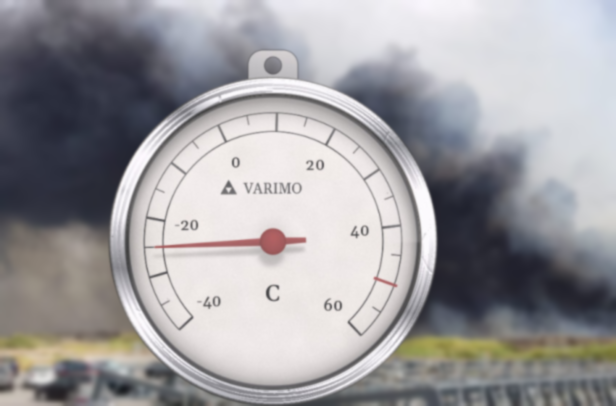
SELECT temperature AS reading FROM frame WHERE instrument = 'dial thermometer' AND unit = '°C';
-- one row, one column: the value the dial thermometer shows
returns -25 °C
